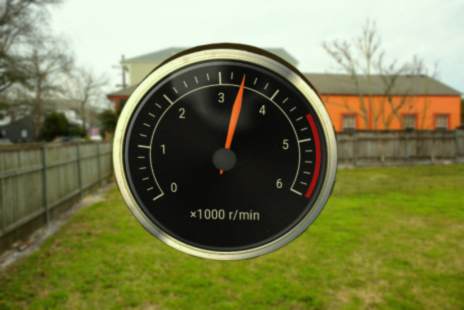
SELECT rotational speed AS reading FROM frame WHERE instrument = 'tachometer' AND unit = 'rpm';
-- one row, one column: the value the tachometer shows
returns 3400 rpm
